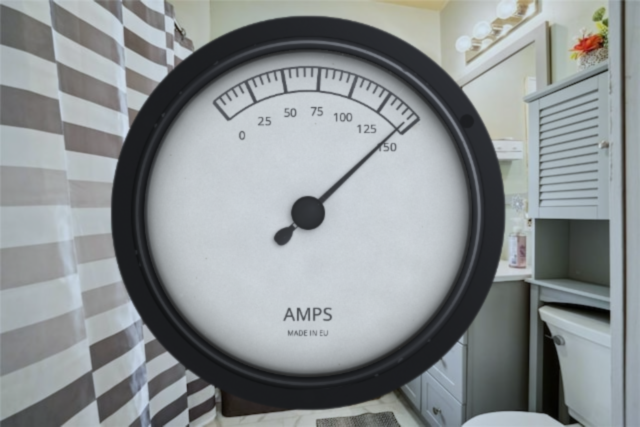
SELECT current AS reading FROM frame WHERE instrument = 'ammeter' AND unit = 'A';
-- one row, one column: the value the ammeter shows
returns 145 A
